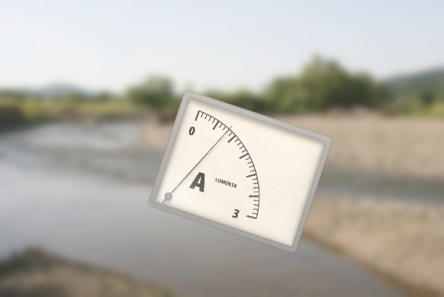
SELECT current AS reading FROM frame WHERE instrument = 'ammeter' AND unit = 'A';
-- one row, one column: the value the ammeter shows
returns 0.8 A
